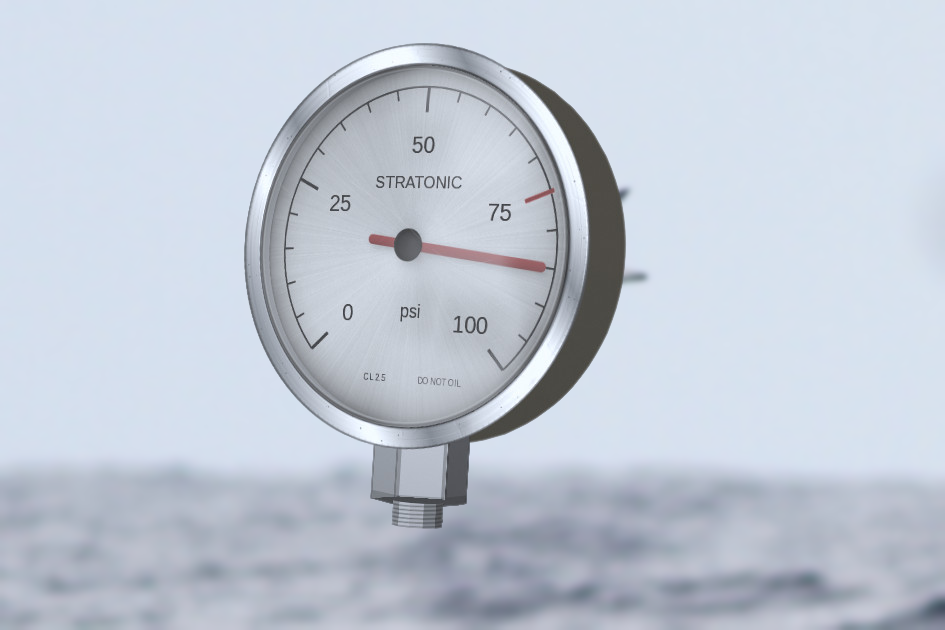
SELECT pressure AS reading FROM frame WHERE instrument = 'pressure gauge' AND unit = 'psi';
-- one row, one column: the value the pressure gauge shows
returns 85 psi
